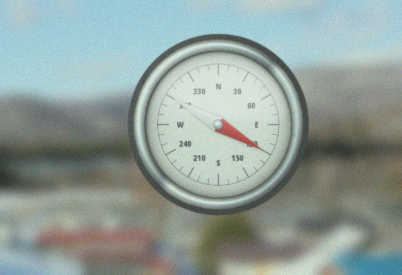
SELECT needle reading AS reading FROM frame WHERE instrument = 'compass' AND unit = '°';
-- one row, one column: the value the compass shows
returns 120 °
